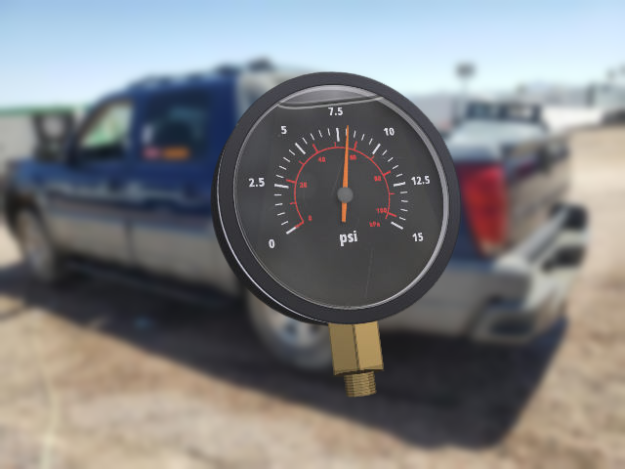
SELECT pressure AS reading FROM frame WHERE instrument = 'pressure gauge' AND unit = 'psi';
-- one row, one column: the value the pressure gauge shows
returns 8 psi
